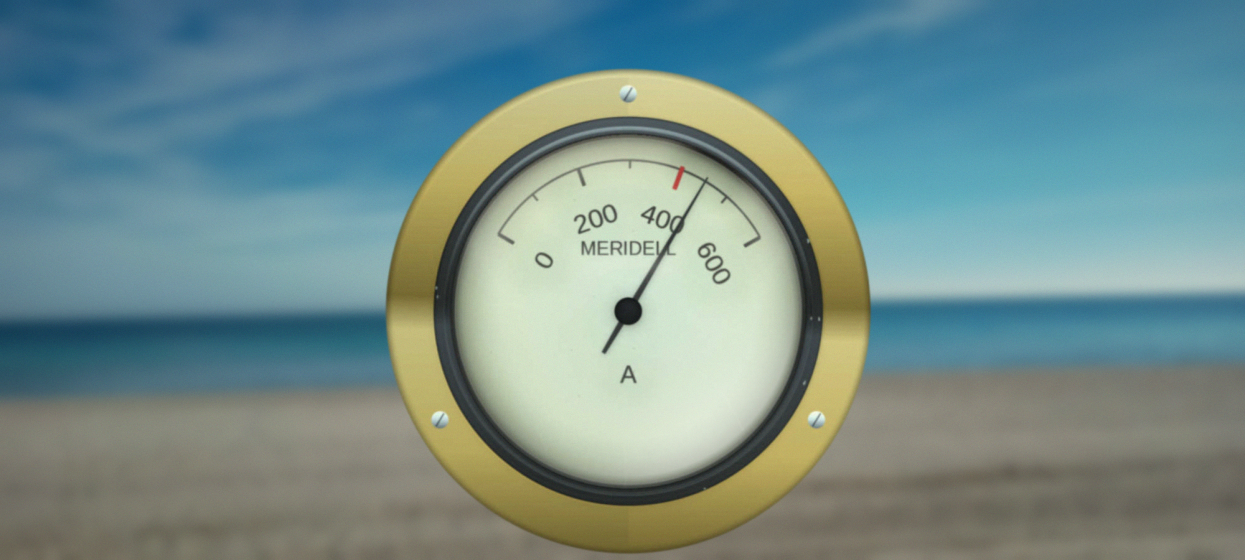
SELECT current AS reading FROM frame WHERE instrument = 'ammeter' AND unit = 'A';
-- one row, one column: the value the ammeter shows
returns 450 A
